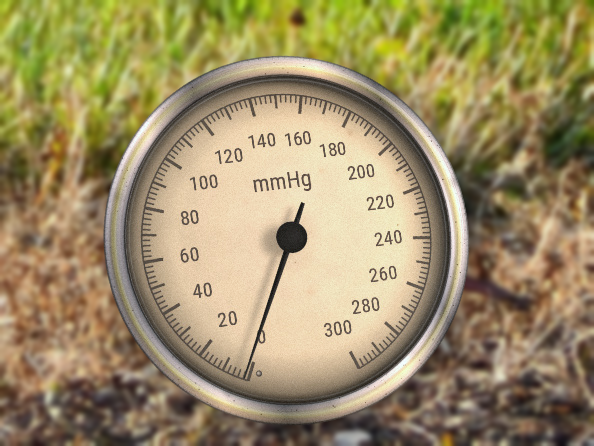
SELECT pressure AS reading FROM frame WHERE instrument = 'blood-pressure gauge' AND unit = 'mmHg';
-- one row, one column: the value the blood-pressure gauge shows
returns 2 mmHg
